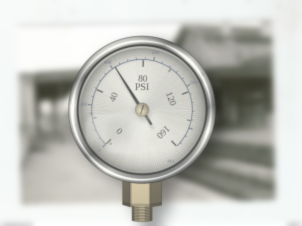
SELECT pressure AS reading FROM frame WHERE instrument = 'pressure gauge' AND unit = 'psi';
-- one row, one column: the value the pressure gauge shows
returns 60 psi
